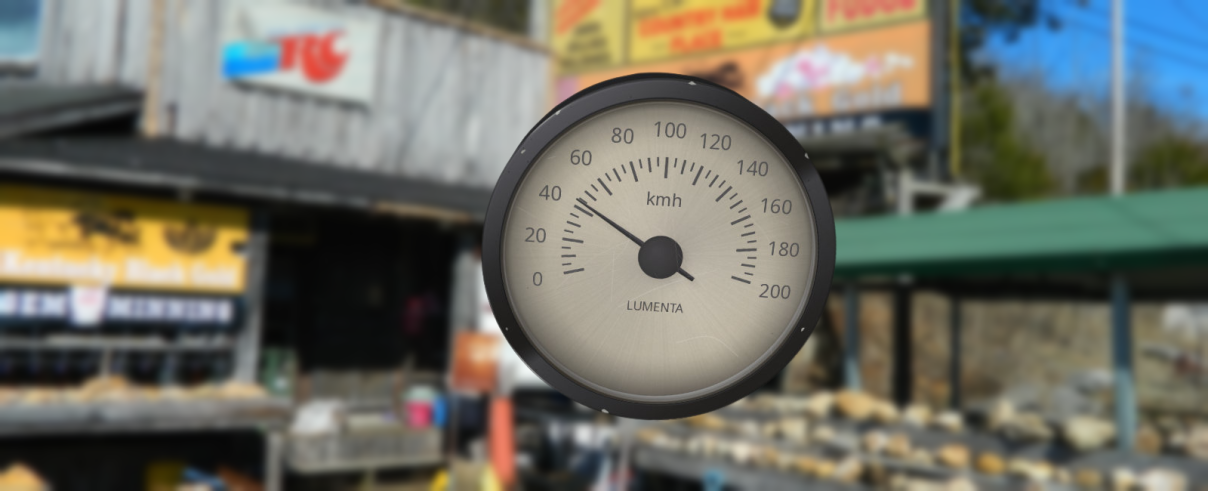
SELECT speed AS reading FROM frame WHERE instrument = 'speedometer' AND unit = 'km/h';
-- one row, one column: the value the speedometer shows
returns 45 km/h
